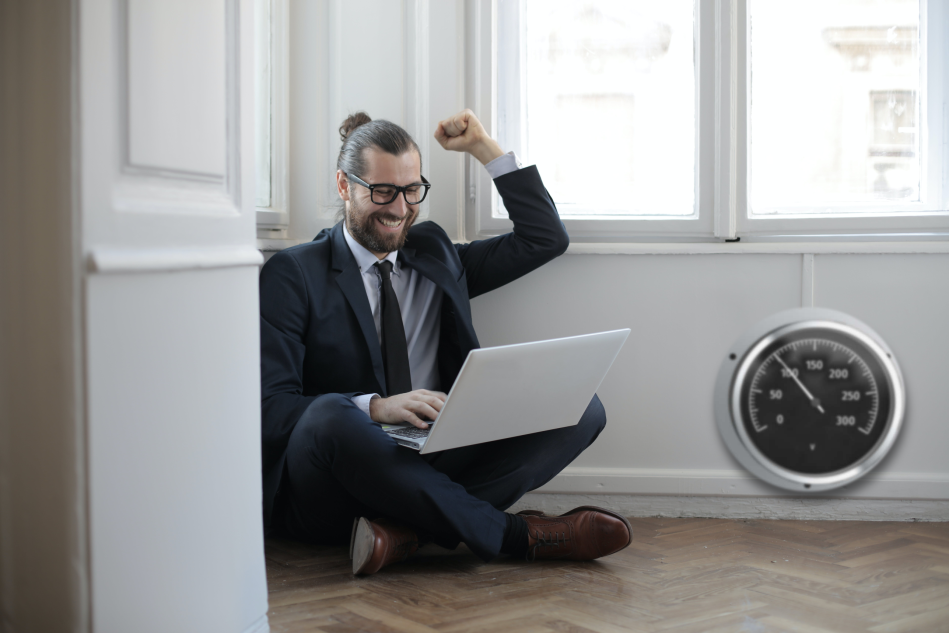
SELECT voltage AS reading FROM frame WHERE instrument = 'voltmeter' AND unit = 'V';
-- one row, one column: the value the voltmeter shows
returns 100 V
